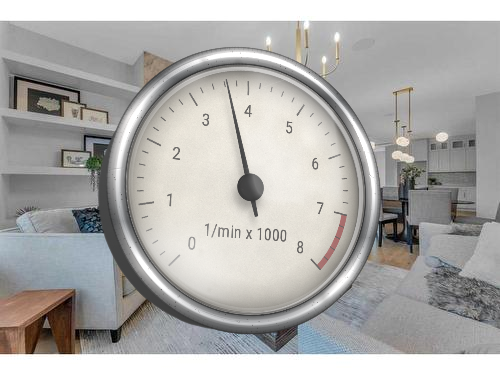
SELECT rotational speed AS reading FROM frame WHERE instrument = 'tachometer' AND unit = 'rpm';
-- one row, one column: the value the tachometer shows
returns 3600 rpm
